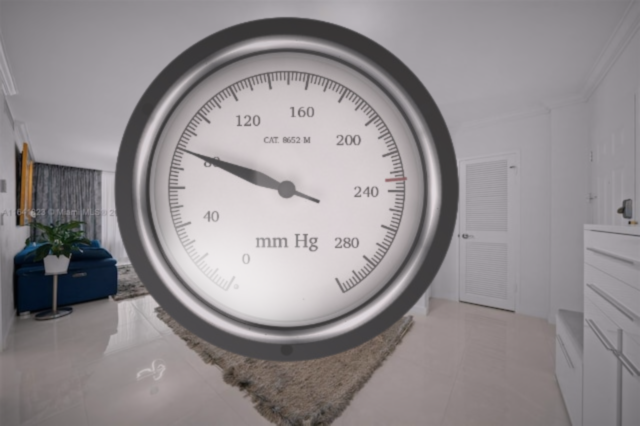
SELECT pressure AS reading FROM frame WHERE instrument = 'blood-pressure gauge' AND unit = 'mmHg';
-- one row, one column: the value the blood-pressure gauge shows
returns 80 mmHg
